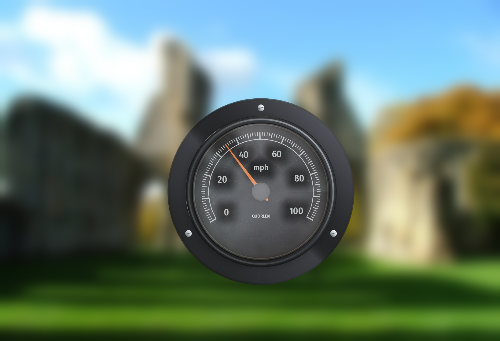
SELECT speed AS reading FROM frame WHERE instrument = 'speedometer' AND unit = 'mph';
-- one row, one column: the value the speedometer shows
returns 35 mph
